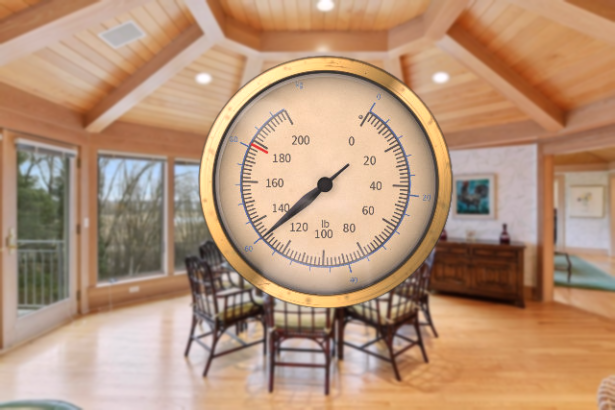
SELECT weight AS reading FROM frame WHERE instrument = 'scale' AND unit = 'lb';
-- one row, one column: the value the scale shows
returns 132 lb
